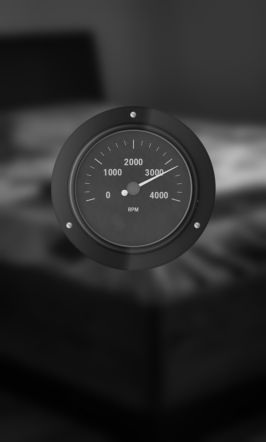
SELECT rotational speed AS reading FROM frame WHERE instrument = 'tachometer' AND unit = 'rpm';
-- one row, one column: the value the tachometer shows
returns 3200 rpm
